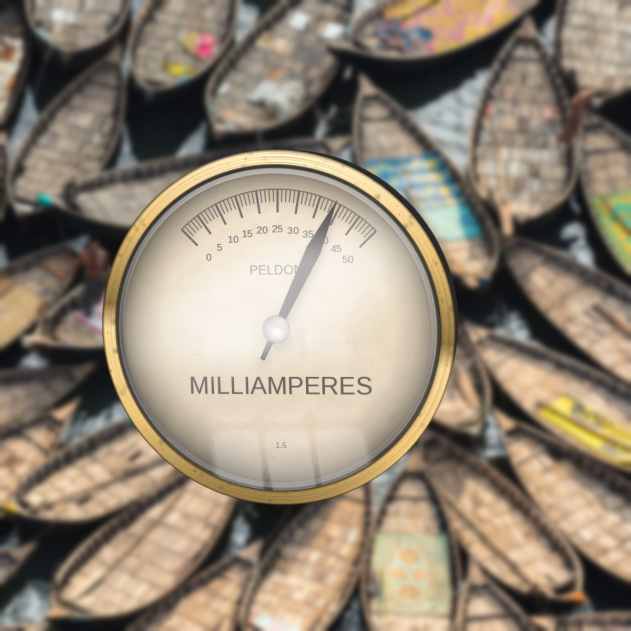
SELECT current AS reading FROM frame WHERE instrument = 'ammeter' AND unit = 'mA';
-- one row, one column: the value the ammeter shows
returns 39 mA
